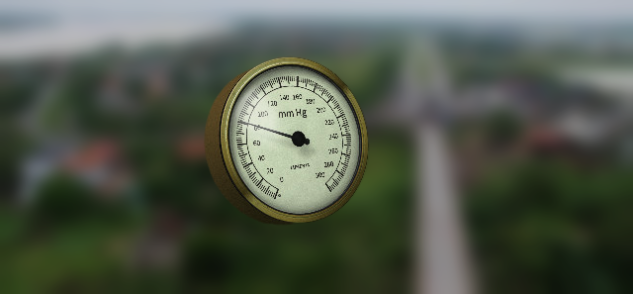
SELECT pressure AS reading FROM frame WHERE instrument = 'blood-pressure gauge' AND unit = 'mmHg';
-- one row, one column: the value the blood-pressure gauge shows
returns 80 mmHg
